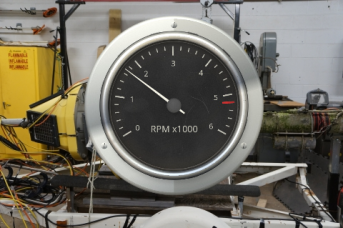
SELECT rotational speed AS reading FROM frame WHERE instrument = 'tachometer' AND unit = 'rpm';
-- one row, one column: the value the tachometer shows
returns 1700 rpm
